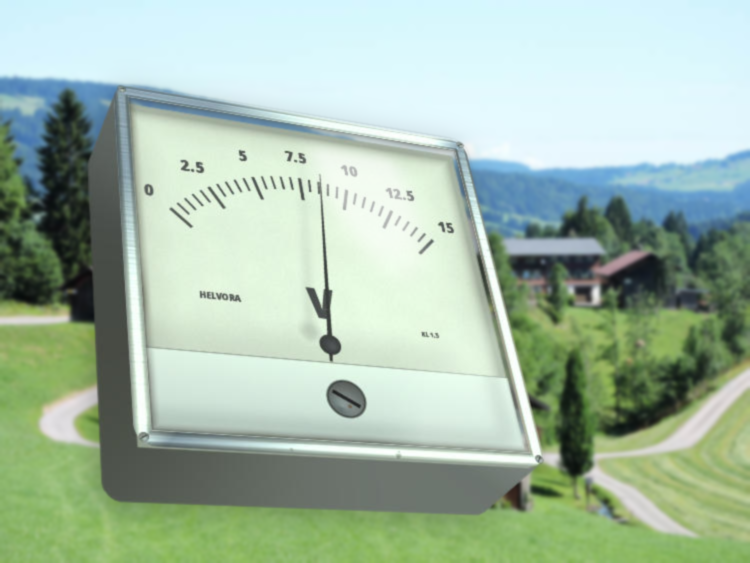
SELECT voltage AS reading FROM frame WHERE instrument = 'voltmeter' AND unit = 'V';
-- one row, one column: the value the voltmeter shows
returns 8.5 V
